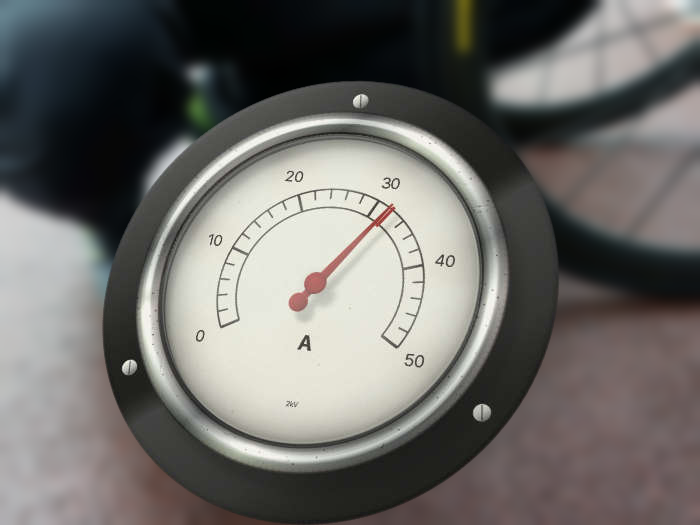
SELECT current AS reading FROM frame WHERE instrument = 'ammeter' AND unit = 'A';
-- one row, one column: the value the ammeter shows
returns 32 A
